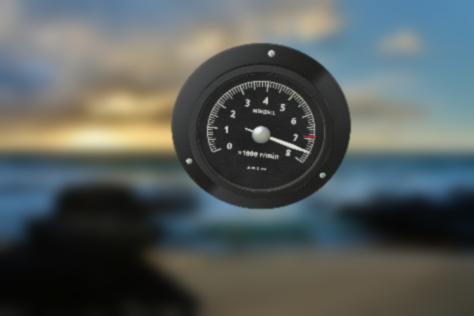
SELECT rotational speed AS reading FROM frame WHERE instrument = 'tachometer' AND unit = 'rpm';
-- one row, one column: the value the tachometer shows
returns 7500 rpm
